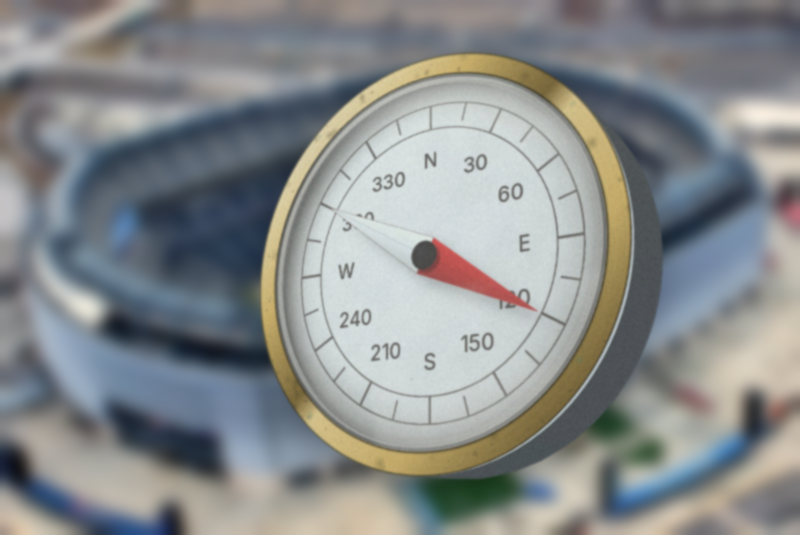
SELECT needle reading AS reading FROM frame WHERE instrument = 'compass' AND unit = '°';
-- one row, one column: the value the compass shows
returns 120 °
